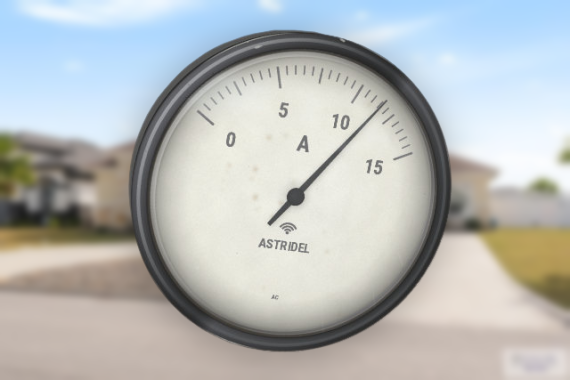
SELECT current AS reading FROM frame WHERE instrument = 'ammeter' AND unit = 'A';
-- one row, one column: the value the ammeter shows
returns 11.5 A
